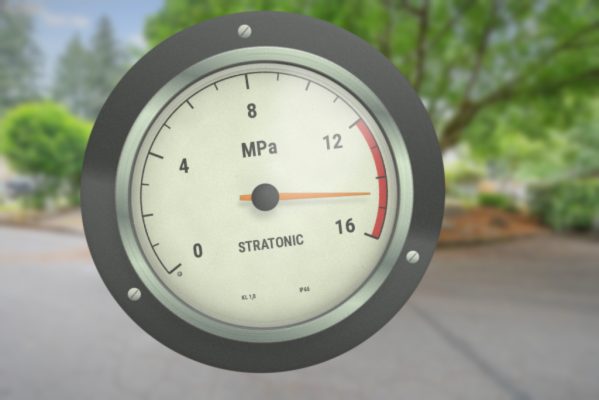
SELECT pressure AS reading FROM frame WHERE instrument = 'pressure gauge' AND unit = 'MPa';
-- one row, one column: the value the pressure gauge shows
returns 14.5 MPa
